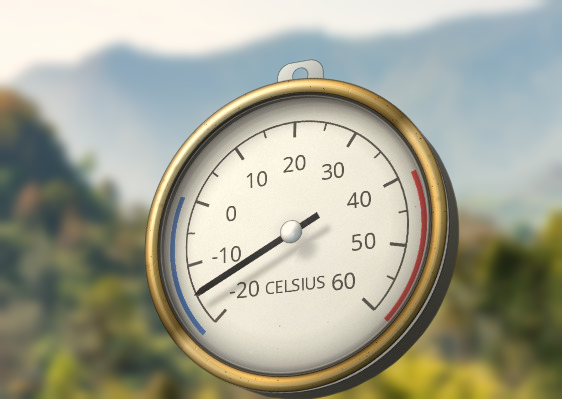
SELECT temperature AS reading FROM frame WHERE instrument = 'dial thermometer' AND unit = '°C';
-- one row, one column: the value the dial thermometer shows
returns -15 °C
